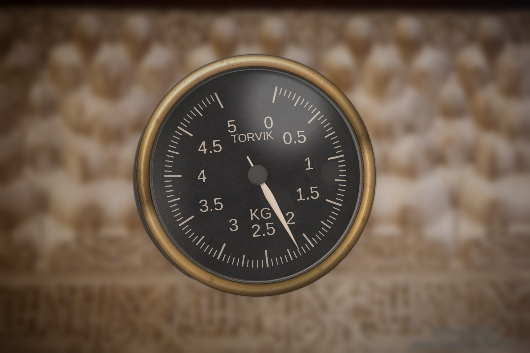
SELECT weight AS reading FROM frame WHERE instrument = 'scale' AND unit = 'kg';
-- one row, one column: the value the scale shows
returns 2.15 kg
